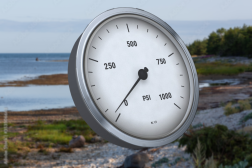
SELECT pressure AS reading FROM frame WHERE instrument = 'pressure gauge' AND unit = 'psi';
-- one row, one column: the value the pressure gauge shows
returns 25 psi
